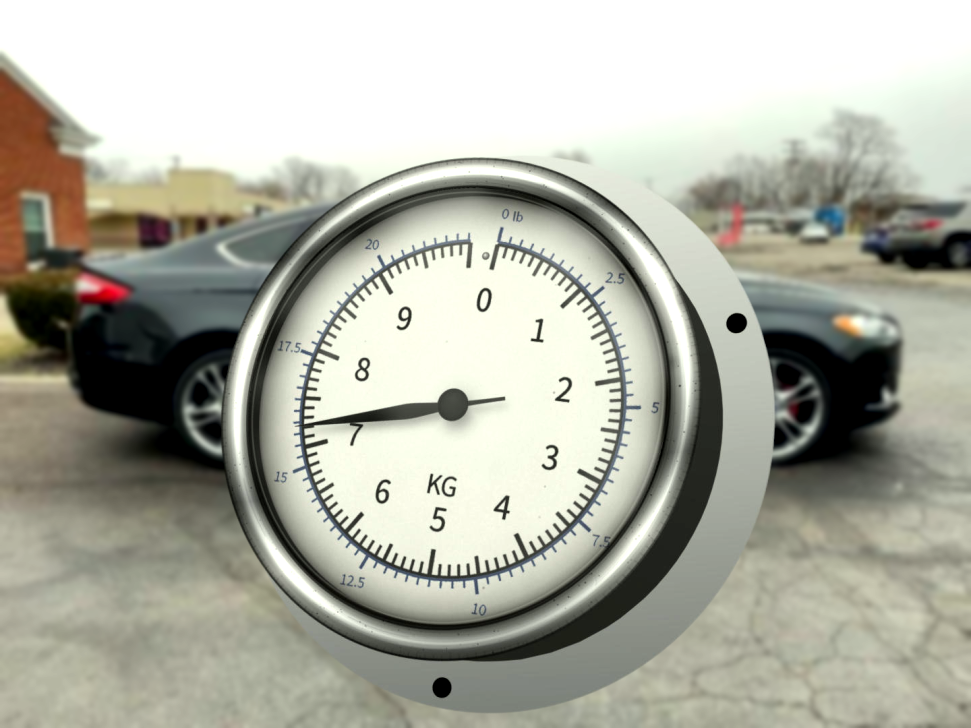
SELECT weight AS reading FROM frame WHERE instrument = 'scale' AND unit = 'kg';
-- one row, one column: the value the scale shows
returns 7.2 kg
